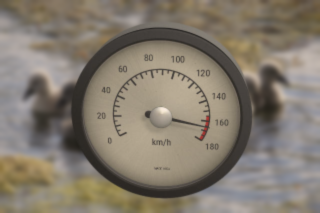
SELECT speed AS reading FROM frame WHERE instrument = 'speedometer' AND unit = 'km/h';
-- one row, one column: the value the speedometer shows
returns 165 km/h
